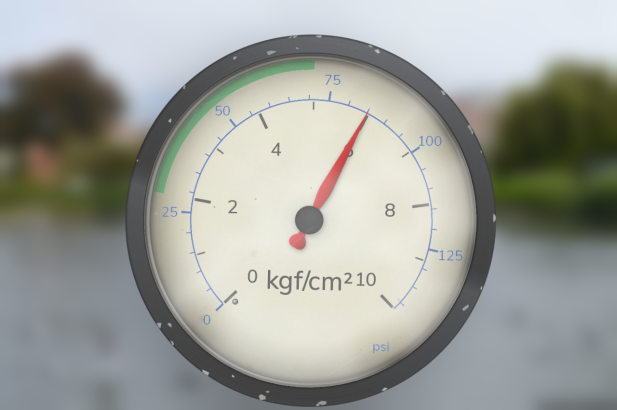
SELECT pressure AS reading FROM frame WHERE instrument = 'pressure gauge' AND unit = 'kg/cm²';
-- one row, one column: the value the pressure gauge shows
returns 6 kg/cm²
